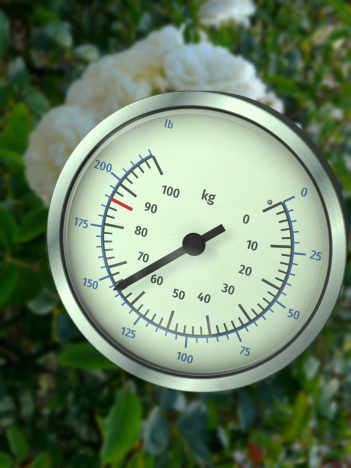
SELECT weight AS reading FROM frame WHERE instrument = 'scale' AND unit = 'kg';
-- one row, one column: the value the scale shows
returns 65 kg
